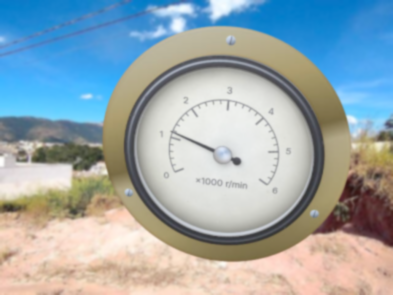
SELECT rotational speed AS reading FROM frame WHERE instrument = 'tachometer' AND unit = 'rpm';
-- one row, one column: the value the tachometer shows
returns 1200 rpm
